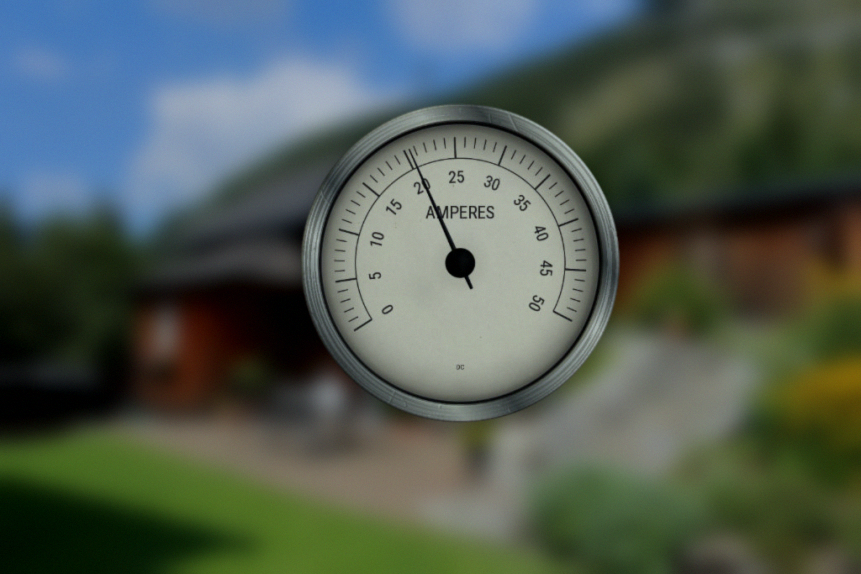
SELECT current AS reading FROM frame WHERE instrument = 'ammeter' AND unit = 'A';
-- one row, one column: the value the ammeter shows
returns 20.5 A
